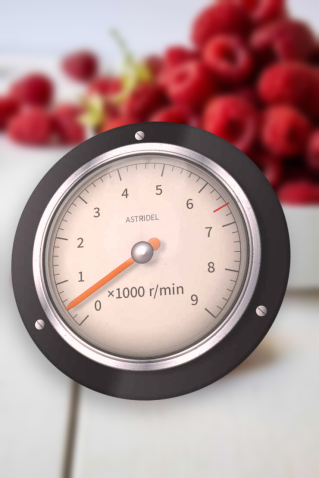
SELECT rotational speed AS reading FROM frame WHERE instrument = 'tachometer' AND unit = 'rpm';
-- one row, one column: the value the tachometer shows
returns 400 rpm
